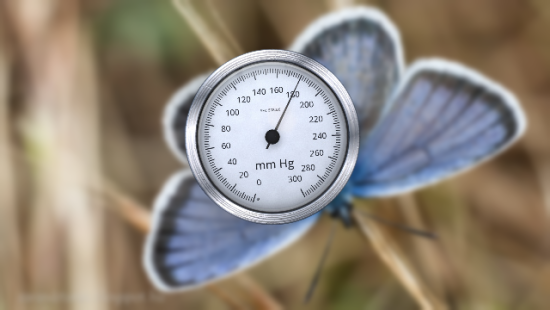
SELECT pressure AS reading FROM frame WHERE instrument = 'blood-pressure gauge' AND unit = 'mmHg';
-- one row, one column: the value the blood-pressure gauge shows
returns 180 mmHg
